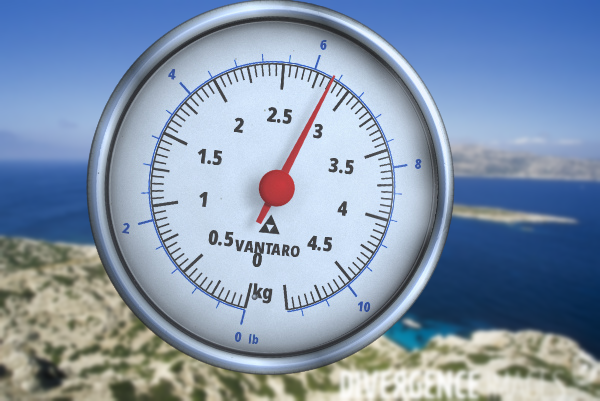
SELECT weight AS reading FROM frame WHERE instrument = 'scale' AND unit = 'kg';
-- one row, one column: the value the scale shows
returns 2.85 kg
